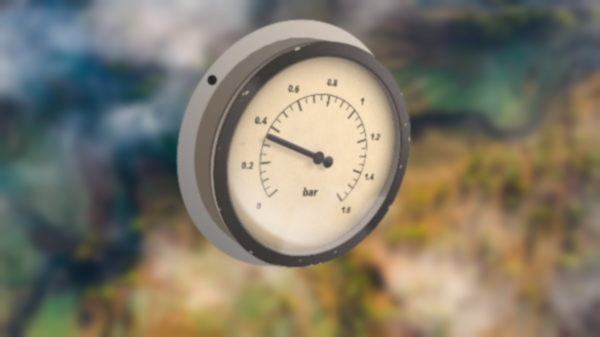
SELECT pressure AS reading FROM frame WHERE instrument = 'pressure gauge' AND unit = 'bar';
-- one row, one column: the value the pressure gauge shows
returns 0.35 bar
